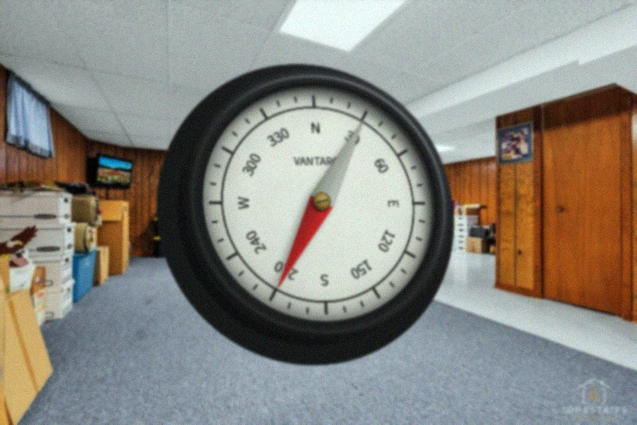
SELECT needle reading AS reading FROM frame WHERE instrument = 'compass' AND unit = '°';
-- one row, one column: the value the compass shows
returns 210 °
